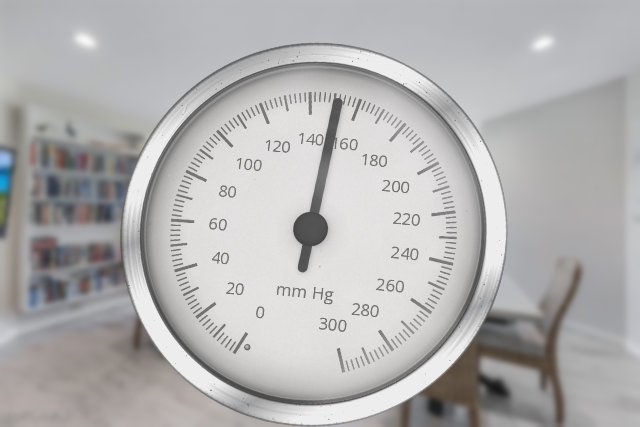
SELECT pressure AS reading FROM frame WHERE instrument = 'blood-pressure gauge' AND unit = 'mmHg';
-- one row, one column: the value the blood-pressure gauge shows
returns 152 mmHg
